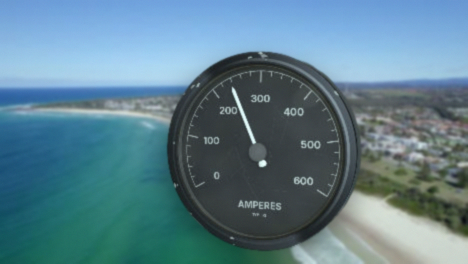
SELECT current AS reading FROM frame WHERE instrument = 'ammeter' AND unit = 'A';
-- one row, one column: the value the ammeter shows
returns 240 A
